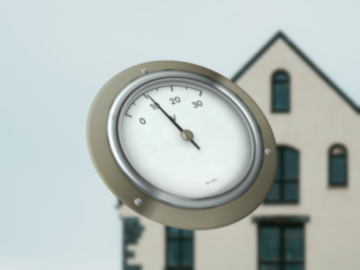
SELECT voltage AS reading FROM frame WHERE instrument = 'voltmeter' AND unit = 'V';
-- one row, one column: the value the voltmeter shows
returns 10 V
